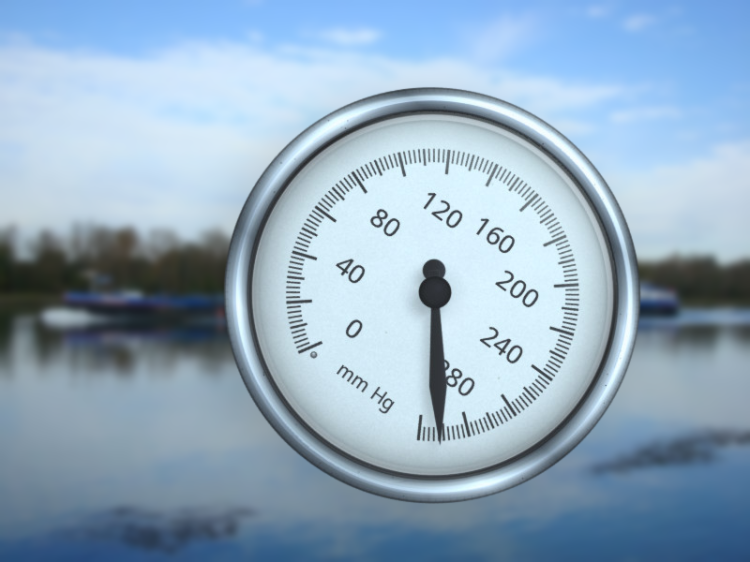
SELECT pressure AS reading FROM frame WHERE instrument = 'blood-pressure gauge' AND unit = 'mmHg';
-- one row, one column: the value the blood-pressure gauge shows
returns 292 mmHg
